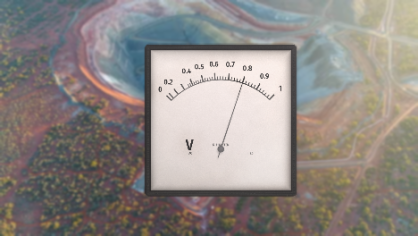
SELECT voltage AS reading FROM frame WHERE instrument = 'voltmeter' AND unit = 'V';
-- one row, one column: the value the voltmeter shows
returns 0.8 V
